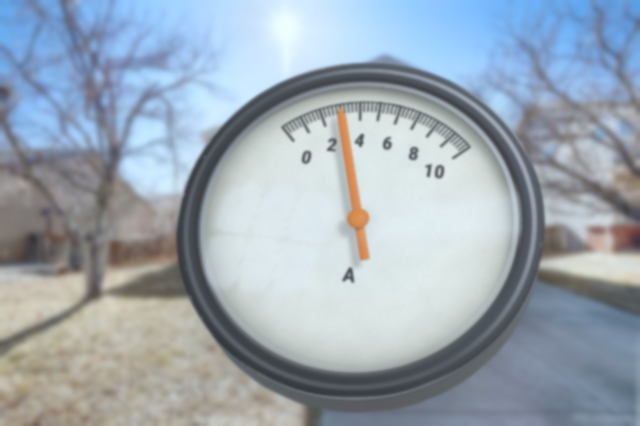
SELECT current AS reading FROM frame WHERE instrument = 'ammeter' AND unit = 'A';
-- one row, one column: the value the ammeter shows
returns 3 A
